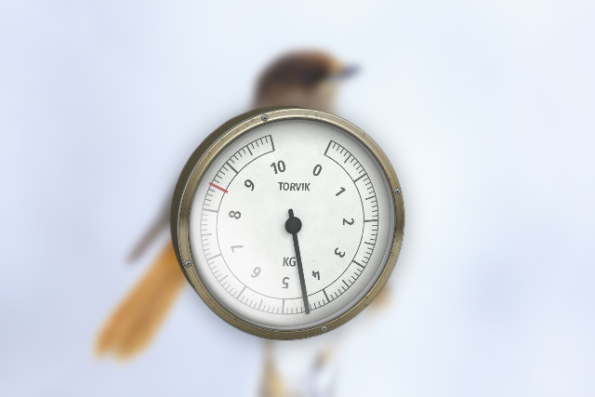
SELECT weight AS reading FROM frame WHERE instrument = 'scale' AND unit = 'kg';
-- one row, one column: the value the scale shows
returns 4.5 kg
